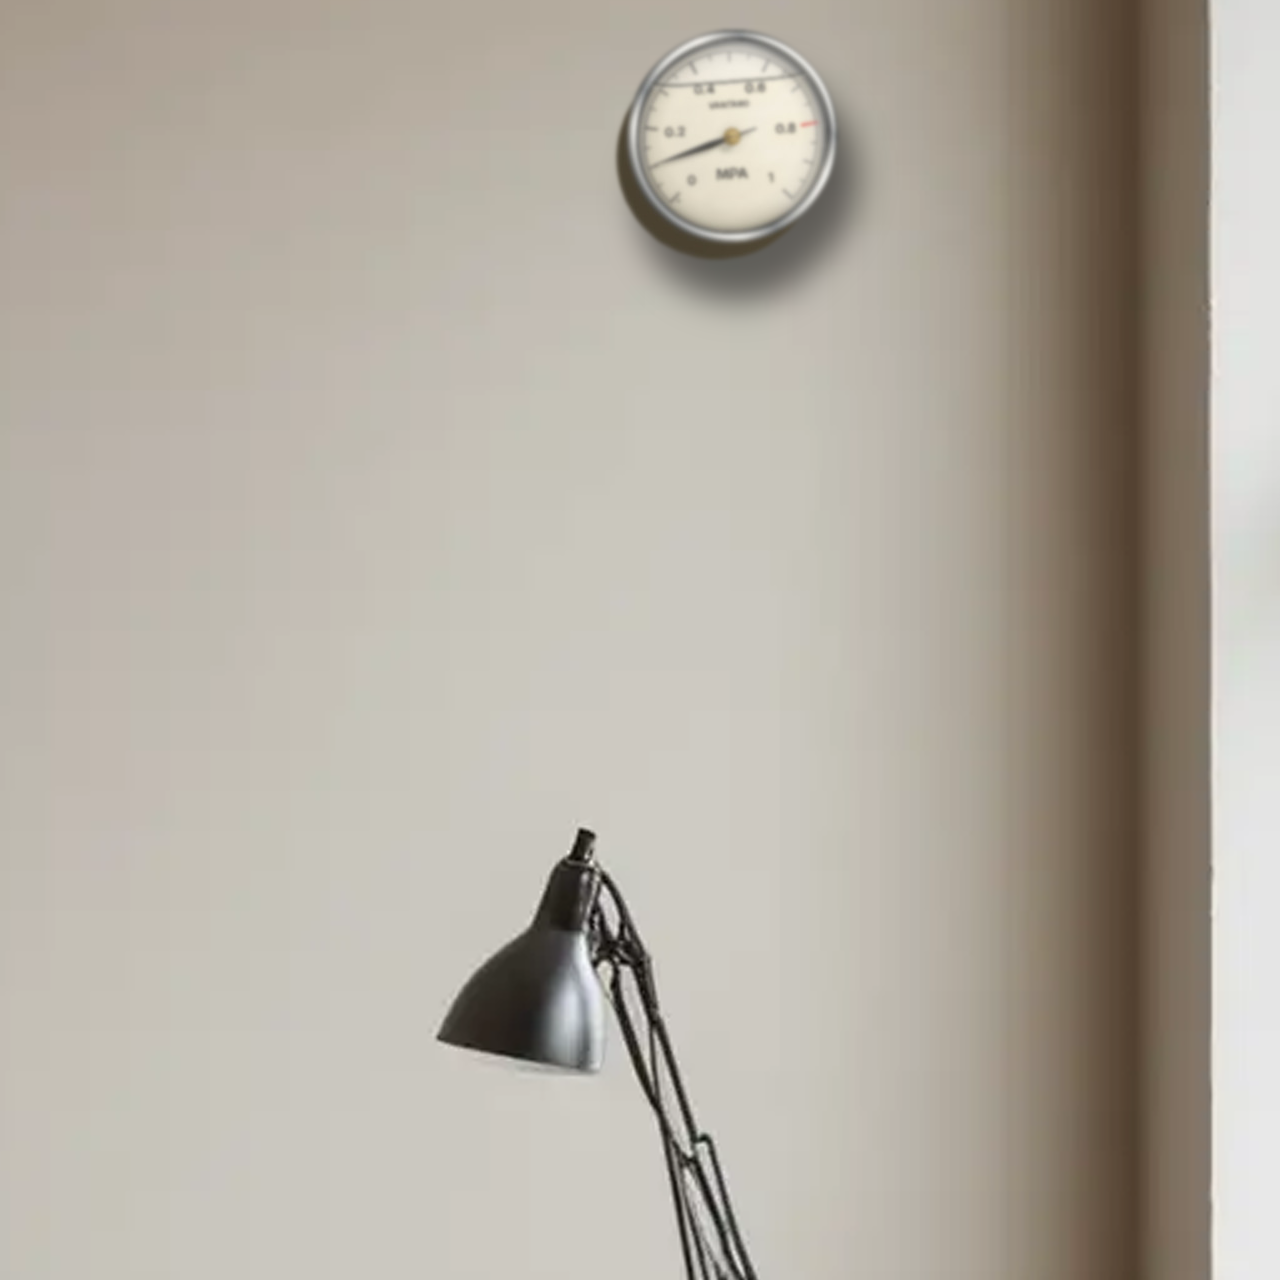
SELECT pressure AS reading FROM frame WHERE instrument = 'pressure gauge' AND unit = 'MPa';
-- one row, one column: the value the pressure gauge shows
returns 0.1 MPa
